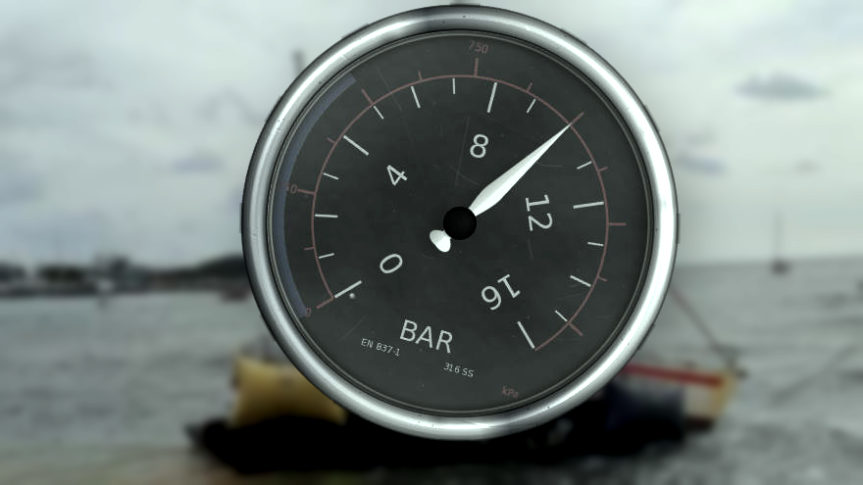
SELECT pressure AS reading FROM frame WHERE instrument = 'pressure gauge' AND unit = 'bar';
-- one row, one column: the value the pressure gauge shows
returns 10 bar
